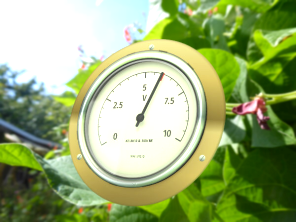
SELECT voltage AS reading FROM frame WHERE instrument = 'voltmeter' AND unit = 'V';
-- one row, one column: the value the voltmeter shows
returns 6 V
